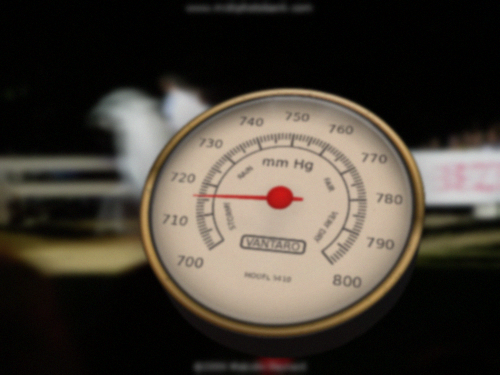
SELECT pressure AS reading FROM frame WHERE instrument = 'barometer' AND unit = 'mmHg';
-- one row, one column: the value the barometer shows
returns 715 mmHg
